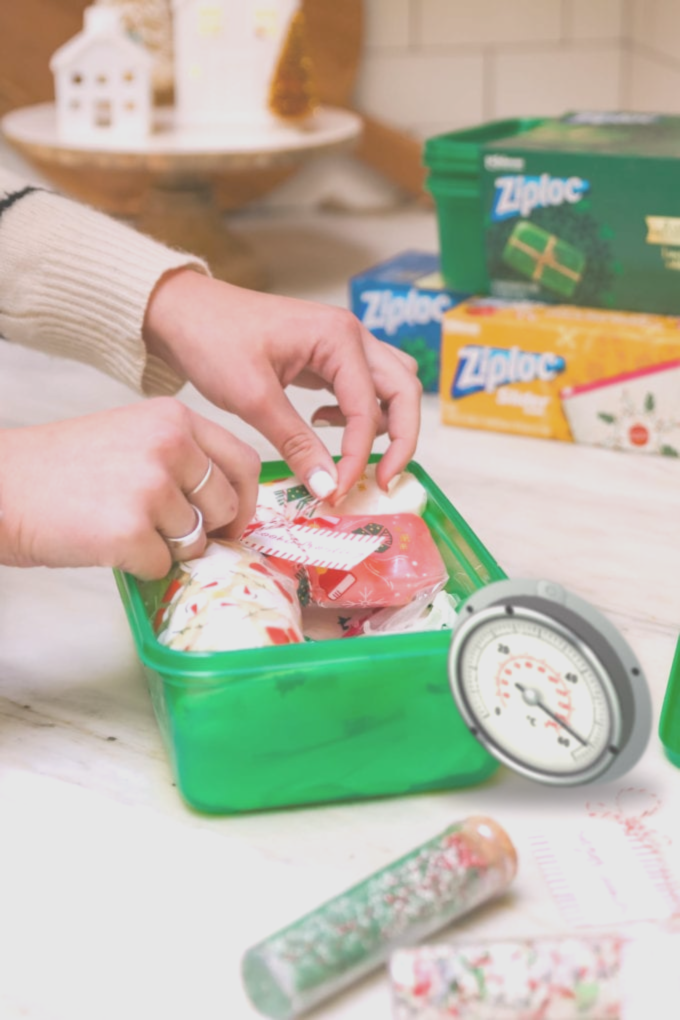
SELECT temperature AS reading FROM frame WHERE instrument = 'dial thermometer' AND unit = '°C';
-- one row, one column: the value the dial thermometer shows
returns 55 °C
